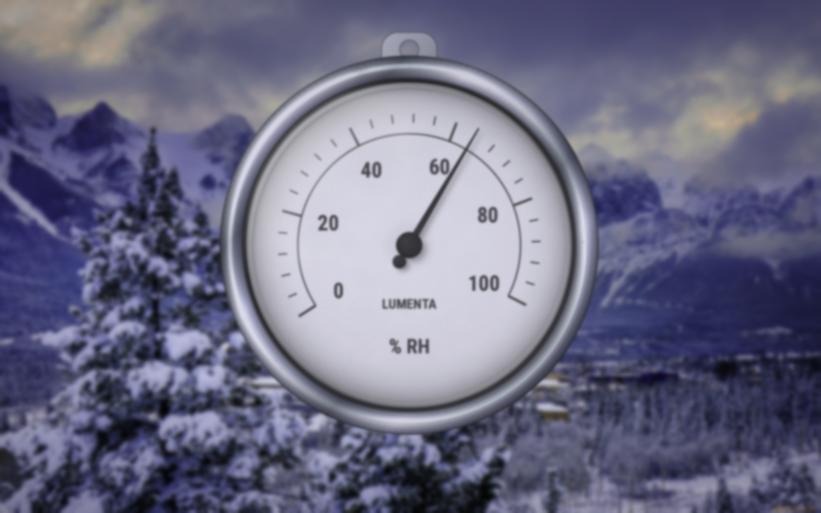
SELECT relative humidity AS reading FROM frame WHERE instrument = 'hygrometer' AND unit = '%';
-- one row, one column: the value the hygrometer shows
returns 64 %
